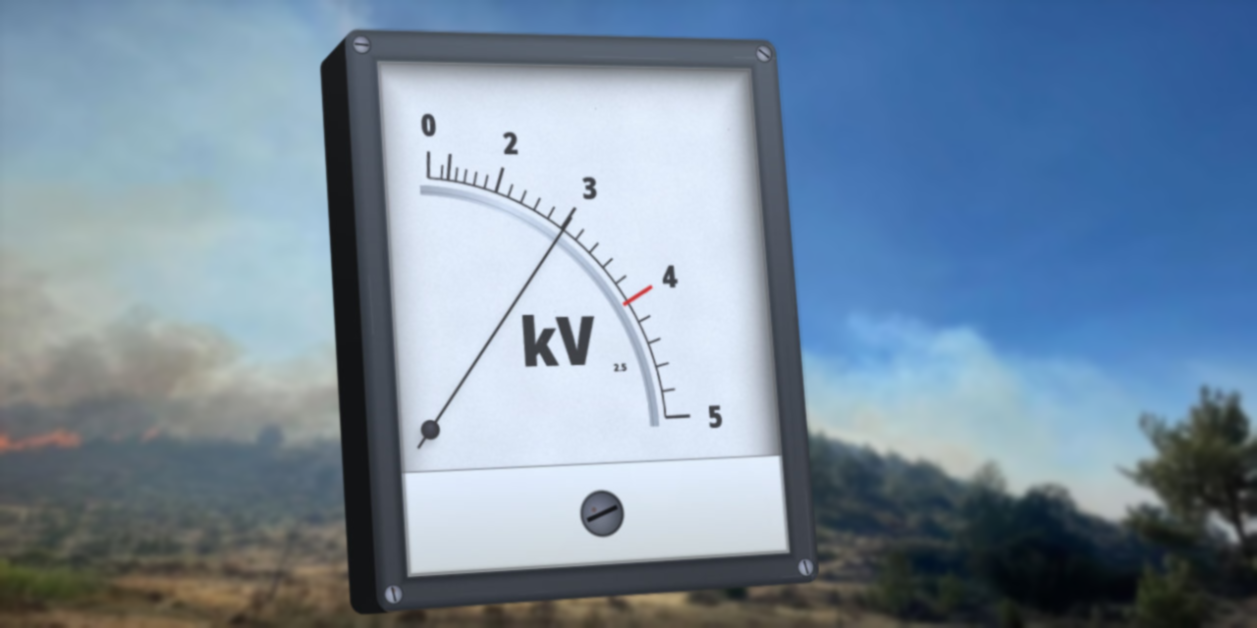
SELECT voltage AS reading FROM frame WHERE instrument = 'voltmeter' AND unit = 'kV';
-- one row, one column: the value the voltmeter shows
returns 3 kV
